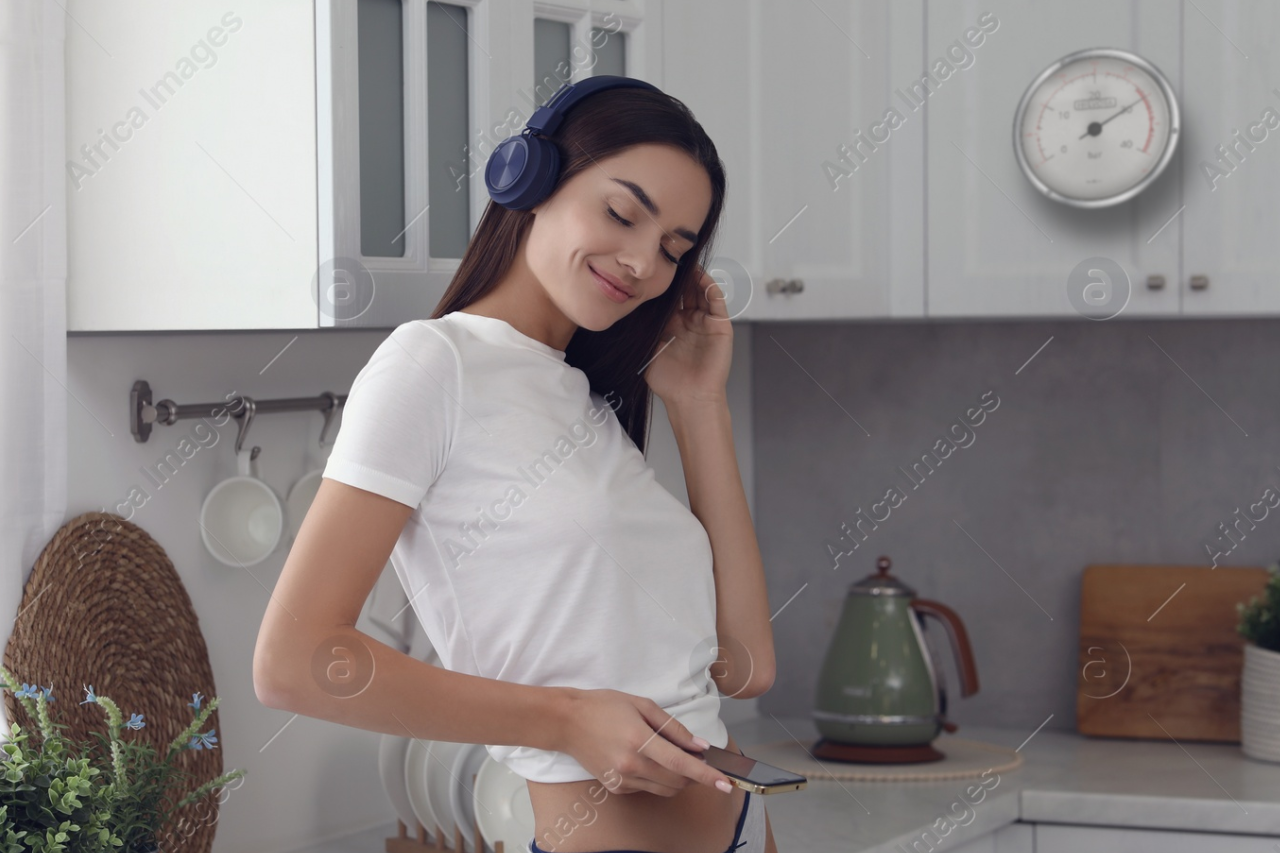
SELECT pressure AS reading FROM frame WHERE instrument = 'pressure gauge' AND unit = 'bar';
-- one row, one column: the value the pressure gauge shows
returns 30 bar
